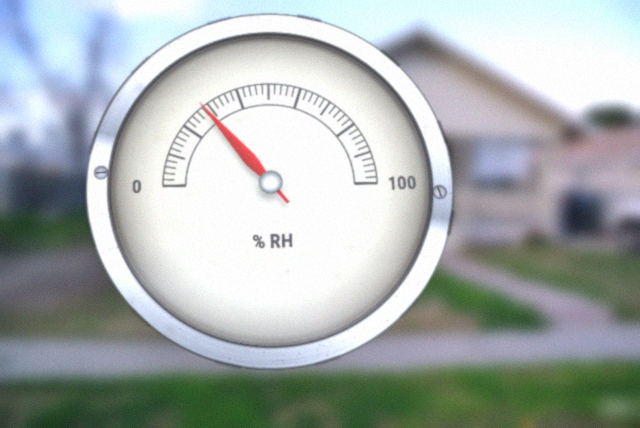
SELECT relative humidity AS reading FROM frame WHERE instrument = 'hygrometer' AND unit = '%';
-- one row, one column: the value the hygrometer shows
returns 28 %
